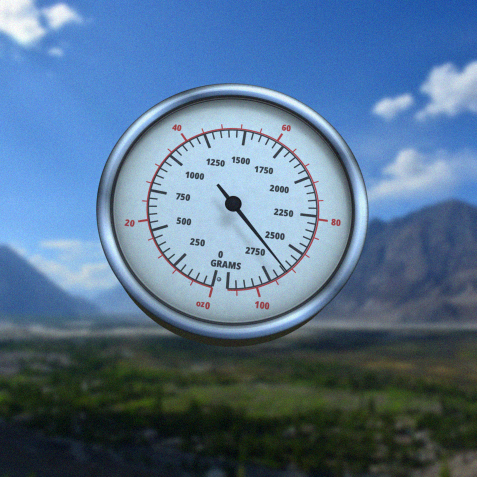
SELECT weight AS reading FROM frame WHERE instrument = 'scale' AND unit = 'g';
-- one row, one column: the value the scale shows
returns 2650 g
